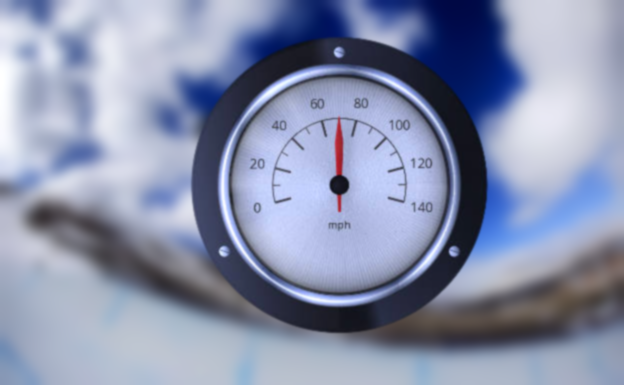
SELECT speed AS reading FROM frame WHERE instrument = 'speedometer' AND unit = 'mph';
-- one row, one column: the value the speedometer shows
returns 70 mph
